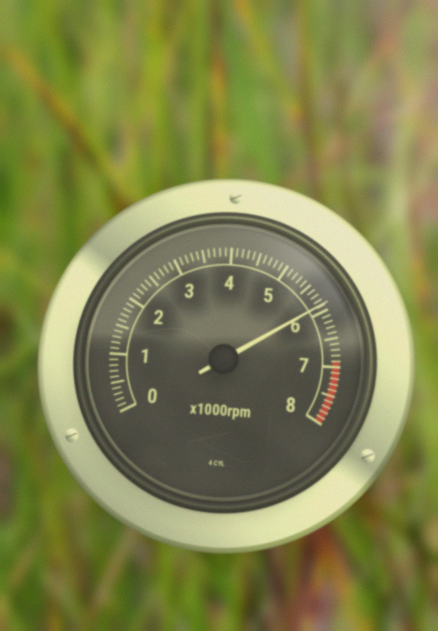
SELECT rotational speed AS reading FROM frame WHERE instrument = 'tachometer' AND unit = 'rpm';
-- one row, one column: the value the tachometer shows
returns 5900 rpm
